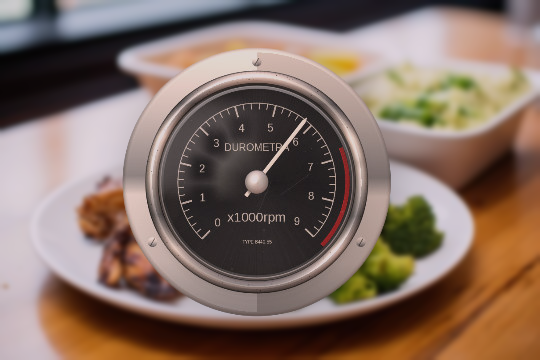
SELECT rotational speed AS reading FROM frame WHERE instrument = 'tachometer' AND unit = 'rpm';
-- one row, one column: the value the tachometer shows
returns 5800 rpm
